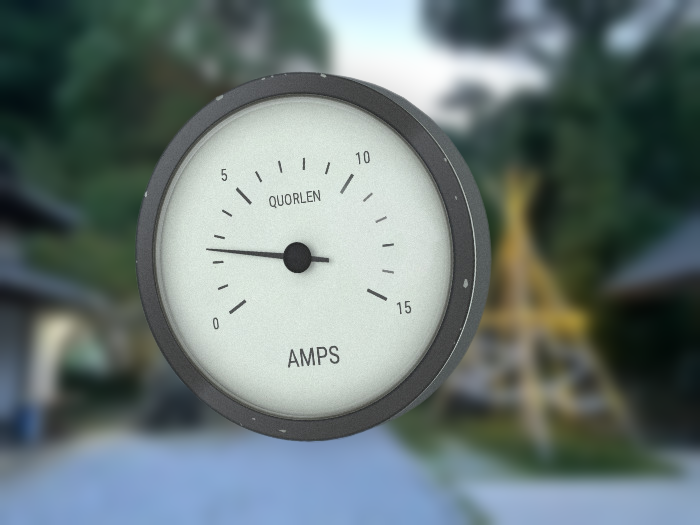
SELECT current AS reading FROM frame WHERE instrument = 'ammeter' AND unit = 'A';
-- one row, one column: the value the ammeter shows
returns 2.5 A
